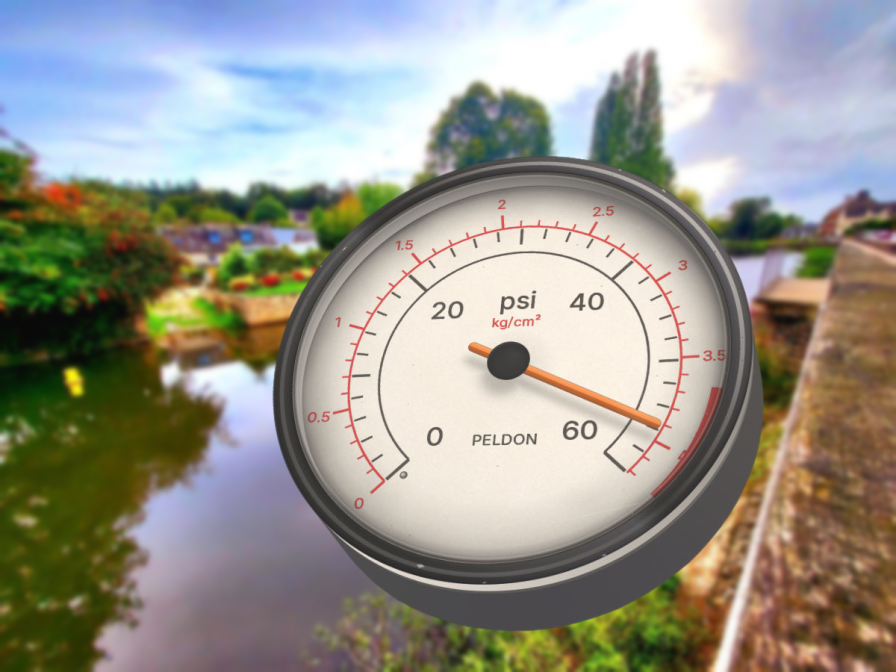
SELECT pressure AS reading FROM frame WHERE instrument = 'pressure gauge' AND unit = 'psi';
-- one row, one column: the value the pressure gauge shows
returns 56 psi
